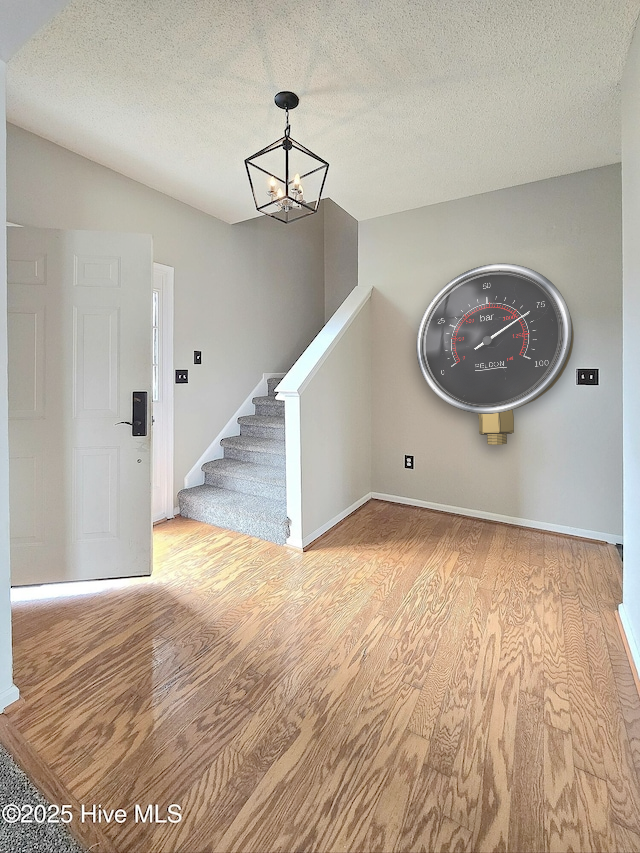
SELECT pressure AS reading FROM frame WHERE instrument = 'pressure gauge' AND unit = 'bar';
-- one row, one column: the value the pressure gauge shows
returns 75 bar
